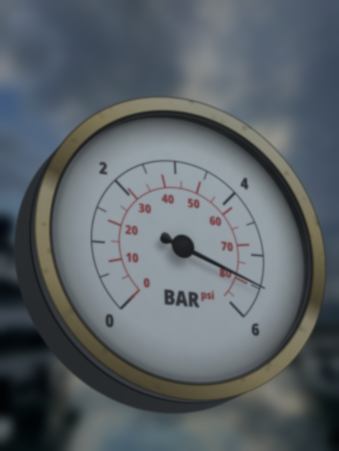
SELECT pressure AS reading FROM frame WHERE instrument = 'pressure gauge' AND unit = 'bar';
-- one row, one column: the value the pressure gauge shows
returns 5.5 bar
